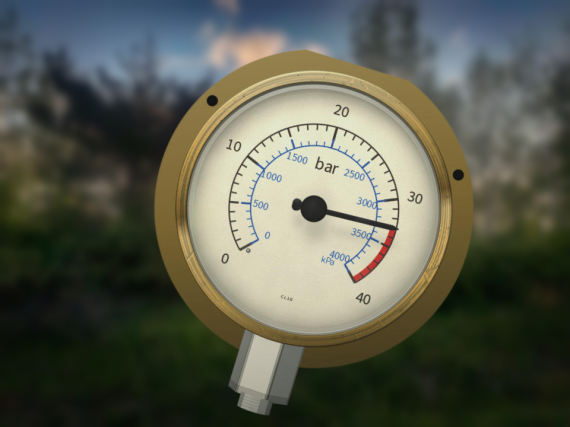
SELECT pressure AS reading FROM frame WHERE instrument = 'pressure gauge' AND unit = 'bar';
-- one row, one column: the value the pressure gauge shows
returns 33 bar
